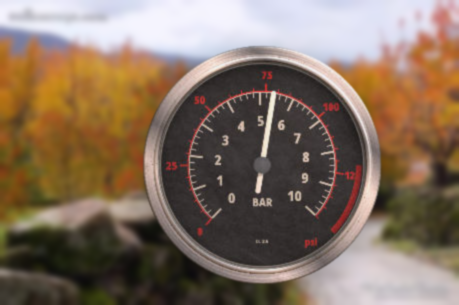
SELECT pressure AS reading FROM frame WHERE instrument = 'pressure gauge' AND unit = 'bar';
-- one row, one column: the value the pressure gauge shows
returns 5.4 bar
